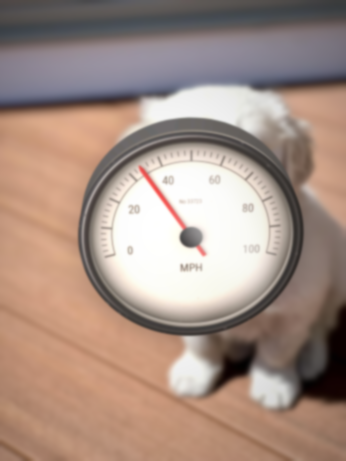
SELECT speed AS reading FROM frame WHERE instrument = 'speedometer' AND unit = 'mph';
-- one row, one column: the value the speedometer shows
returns 34 mph
